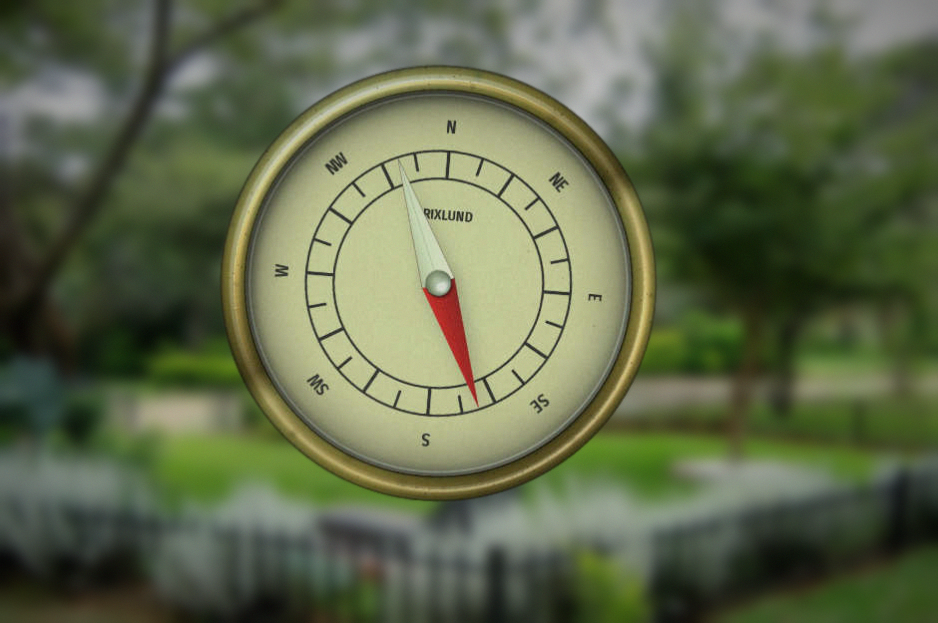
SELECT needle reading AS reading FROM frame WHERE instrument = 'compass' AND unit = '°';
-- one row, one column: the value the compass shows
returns 157.5 °
